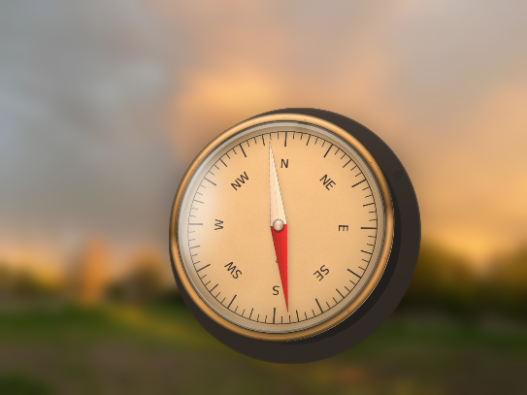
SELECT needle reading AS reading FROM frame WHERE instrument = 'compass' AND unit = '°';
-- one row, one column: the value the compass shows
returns 170 °
